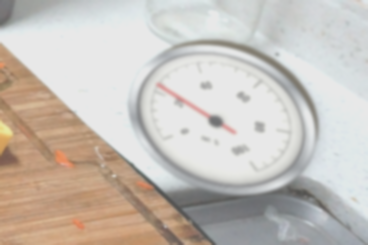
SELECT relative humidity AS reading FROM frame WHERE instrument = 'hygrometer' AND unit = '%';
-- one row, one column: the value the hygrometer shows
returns 24 %
